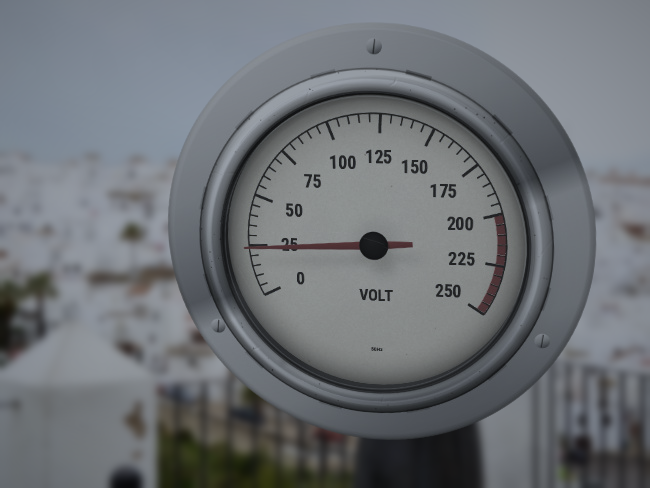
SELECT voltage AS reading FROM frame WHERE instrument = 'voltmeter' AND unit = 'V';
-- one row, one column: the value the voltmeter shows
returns 25 V
